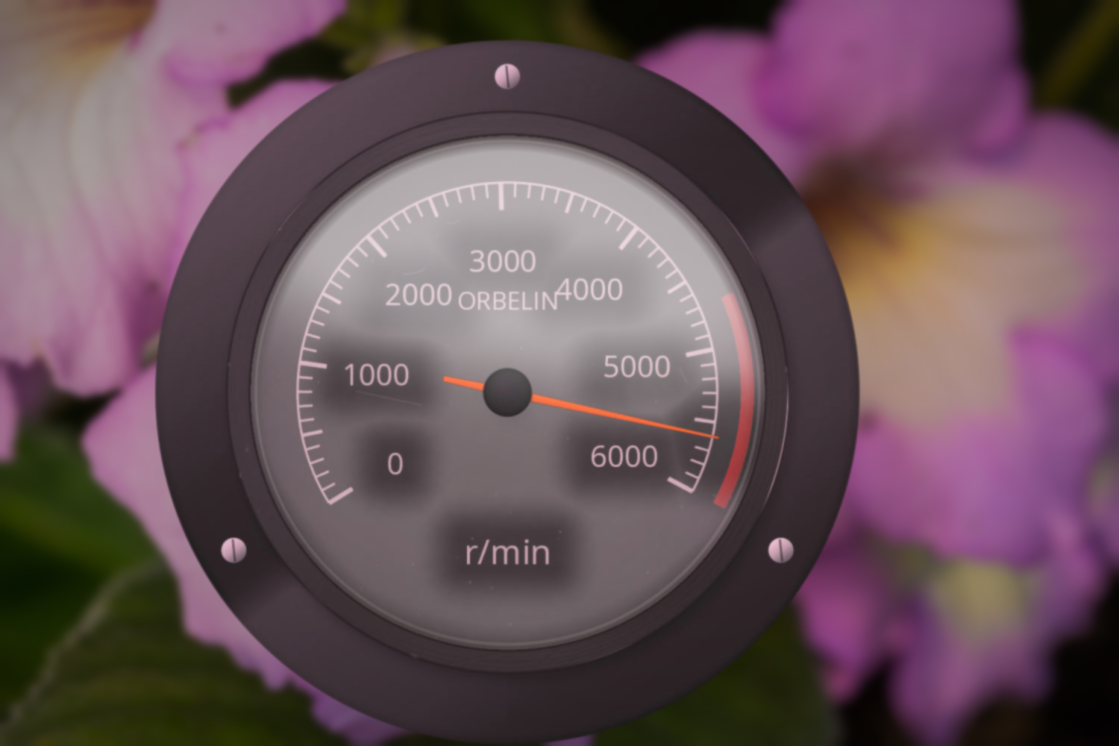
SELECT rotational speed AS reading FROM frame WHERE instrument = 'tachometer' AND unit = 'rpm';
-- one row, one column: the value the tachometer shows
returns 5600 rpm
